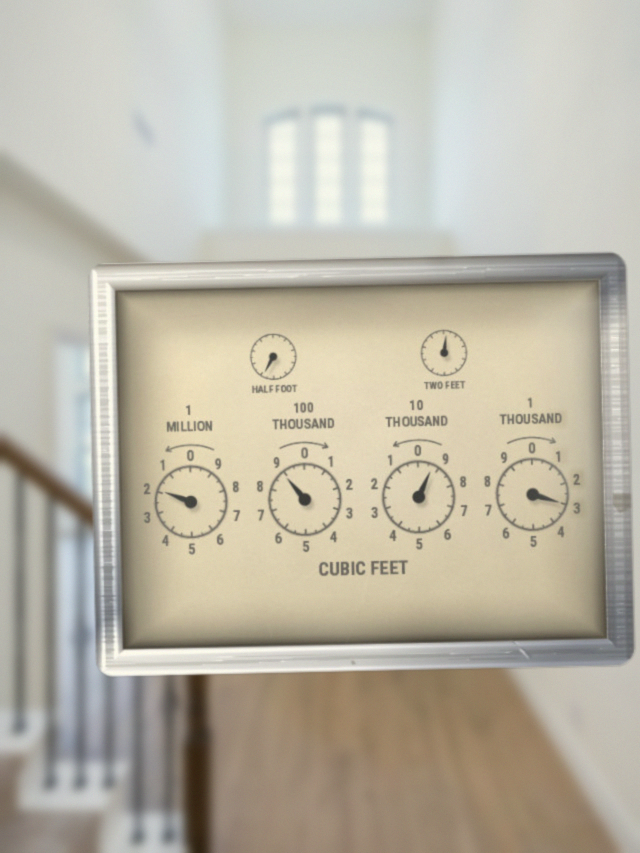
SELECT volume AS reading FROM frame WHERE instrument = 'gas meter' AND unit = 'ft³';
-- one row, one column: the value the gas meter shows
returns 189300 ft³
